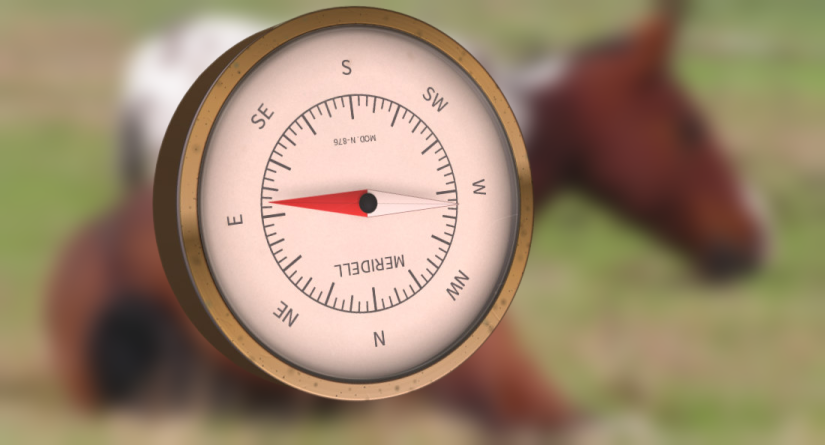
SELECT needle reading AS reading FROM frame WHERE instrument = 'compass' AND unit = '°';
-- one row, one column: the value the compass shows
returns 97.5 °
